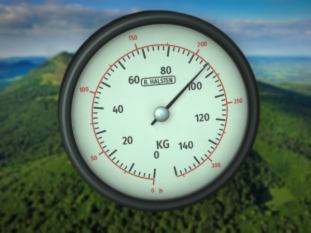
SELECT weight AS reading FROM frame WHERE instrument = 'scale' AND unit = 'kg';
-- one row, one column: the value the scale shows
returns 96 kg
